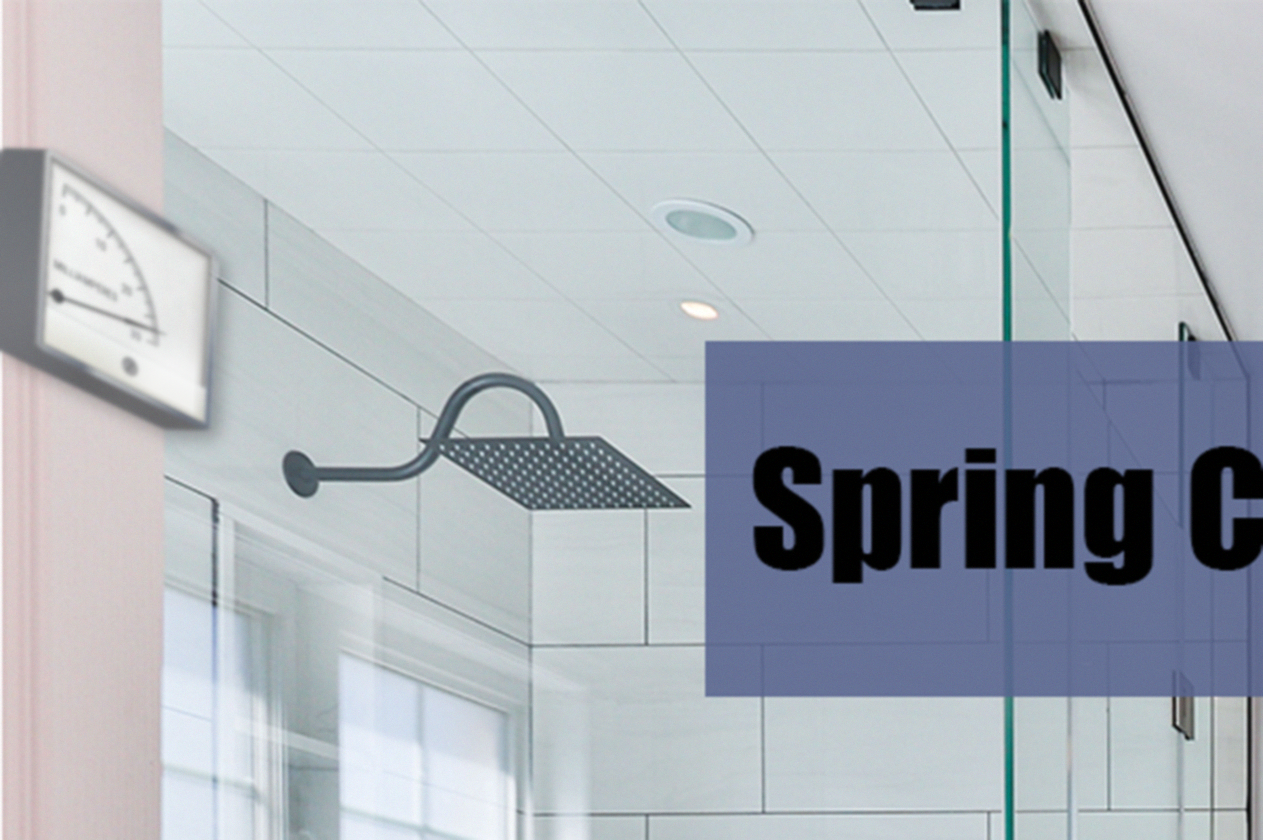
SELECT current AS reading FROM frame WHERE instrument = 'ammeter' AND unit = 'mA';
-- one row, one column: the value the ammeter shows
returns 27.5 mA
